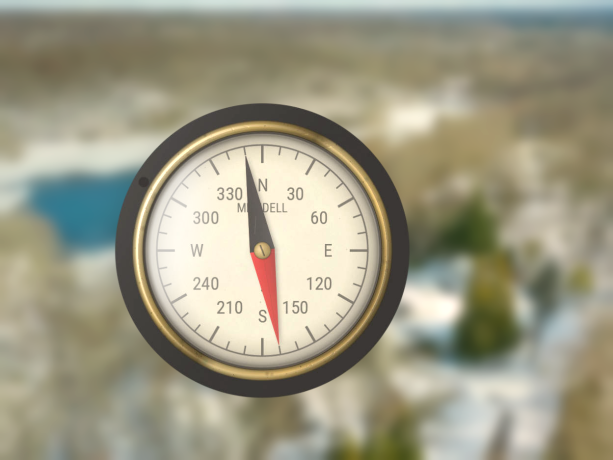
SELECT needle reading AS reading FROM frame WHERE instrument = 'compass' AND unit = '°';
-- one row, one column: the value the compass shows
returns 170 °
